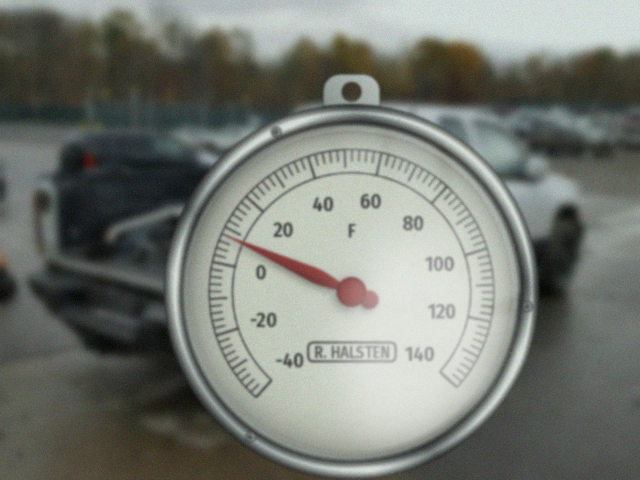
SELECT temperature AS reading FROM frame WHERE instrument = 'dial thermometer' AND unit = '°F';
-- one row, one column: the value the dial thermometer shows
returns 8 °F
